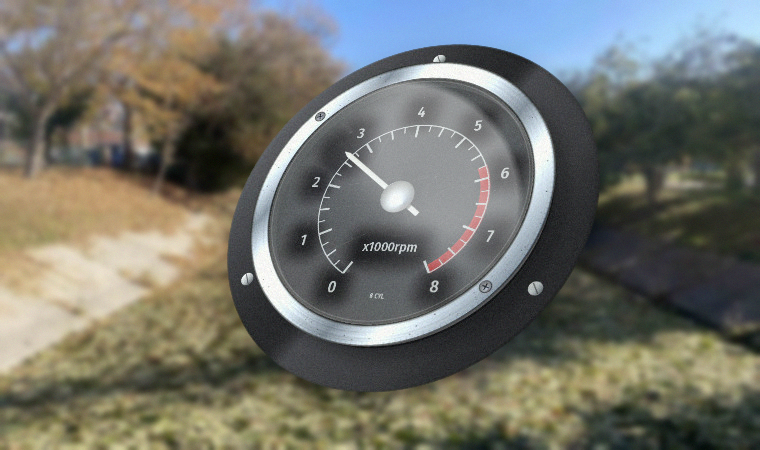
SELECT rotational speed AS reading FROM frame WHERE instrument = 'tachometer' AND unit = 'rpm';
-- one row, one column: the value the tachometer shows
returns 2625 rpm
